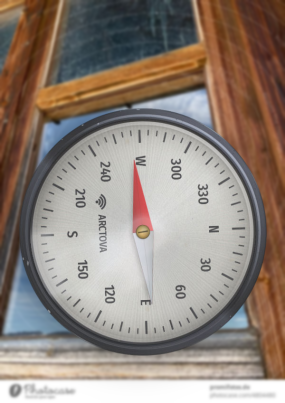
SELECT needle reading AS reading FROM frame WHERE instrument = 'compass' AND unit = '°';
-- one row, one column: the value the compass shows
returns 265 °
